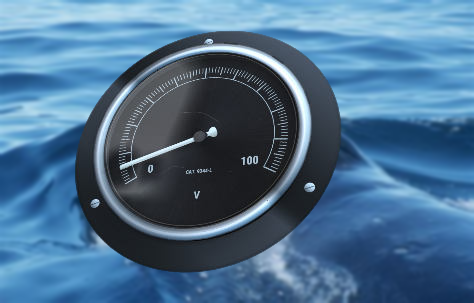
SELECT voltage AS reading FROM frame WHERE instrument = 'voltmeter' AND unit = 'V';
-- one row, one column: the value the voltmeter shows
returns 5 V
